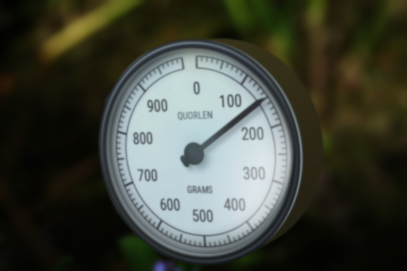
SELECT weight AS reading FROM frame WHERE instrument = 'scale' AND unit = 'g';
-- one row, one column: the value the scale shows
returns 150 g
